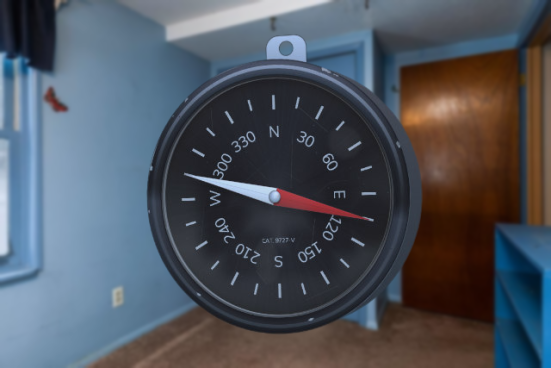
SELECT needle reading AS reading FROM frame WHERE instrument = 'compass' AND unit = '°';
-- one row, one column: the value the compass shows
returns 105 °
